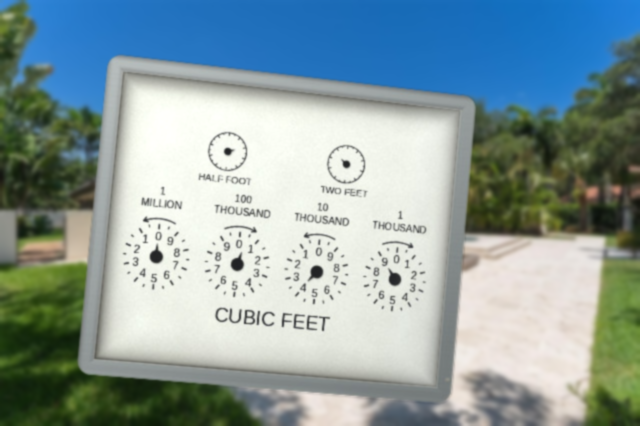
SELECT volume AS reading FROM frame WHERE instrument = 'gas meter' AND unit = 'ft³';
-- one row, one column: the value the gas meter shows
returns 3900 ft³
